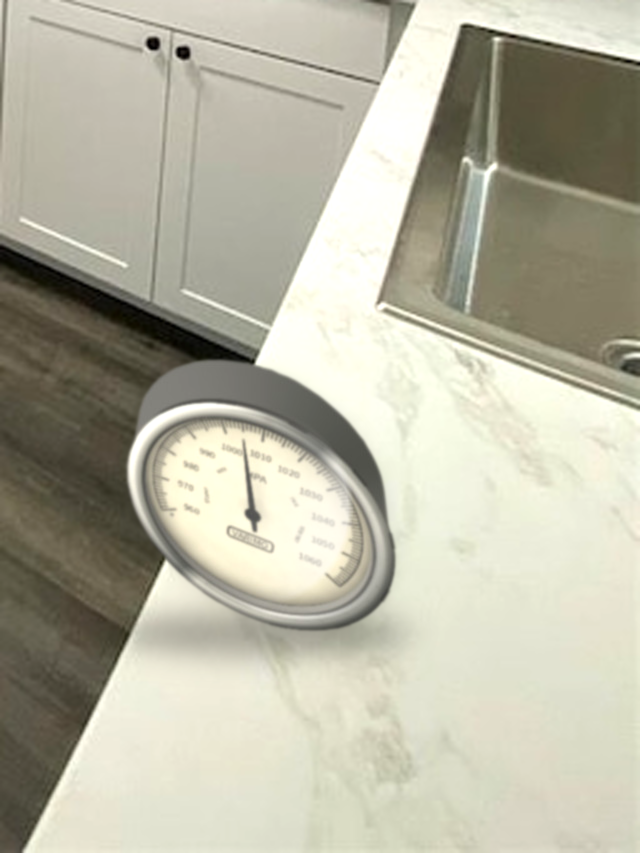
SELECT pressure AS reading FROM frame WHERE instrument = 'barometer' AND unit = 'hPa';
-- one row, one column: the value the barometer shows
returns 1005 hPa
